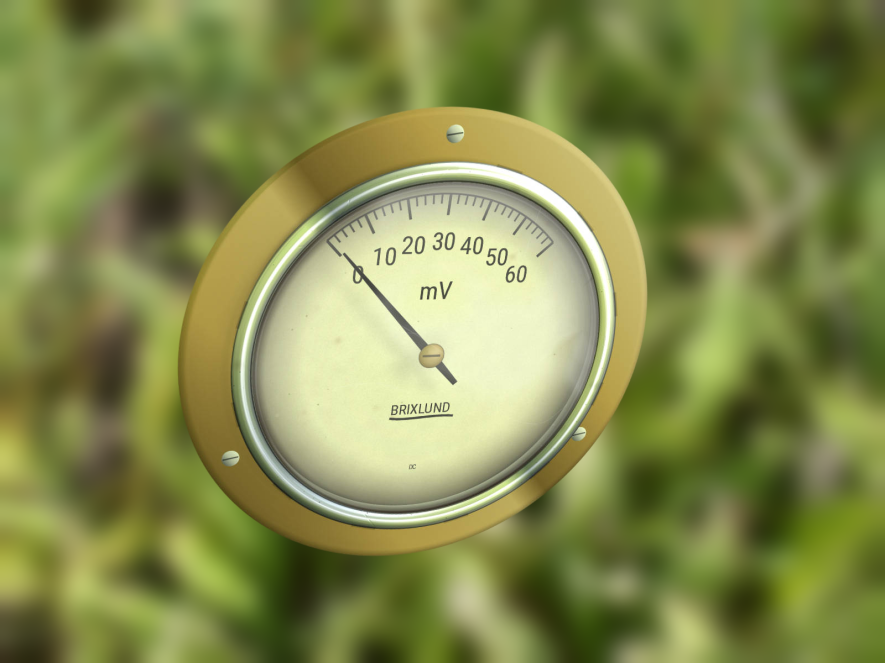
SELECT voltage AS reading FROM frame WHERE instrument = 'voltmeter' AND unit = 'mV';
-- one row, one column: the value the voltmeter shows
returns 1 mV
